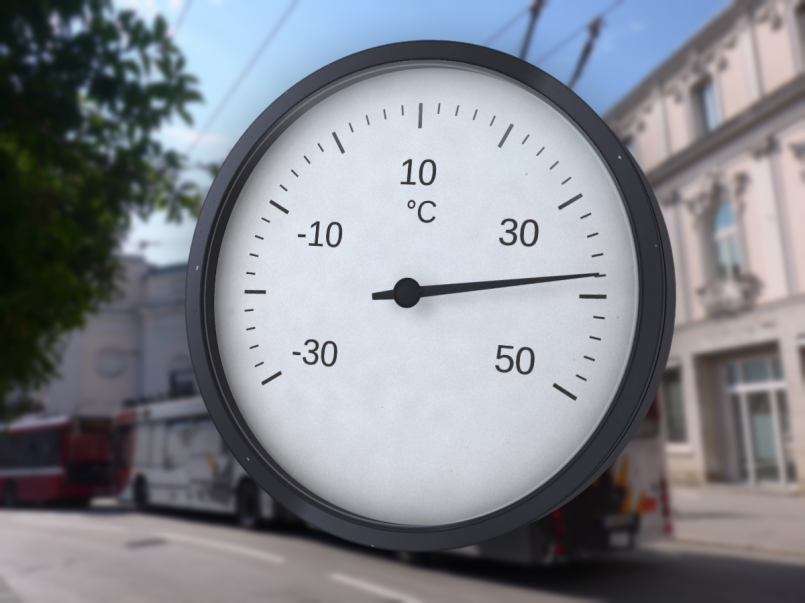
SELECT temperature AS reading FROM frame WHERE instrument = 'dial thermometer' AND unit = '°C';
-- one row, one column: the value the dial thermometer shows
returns 38 °C
